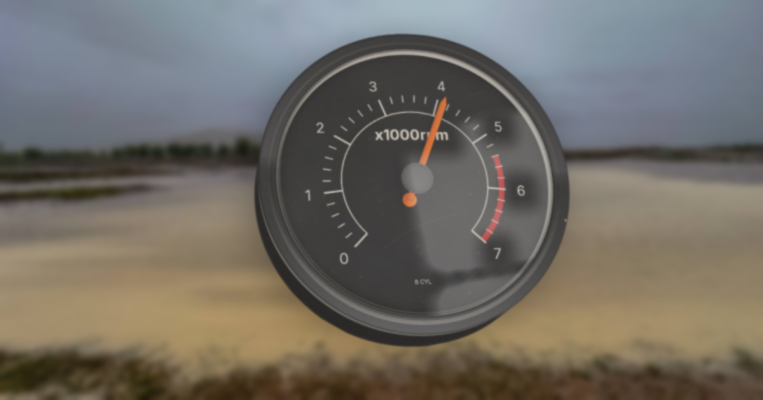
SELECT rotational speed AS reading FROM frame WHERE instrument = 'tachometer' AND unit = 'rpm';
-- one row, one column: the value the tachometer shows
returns 4100 rpm
